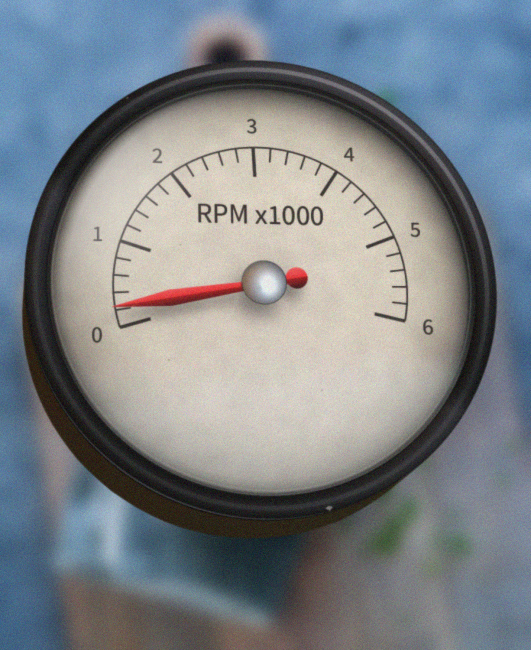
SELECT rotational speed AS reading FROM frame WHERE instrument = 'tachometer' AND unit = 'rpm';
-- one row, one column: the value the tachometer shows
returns 200 rpm
